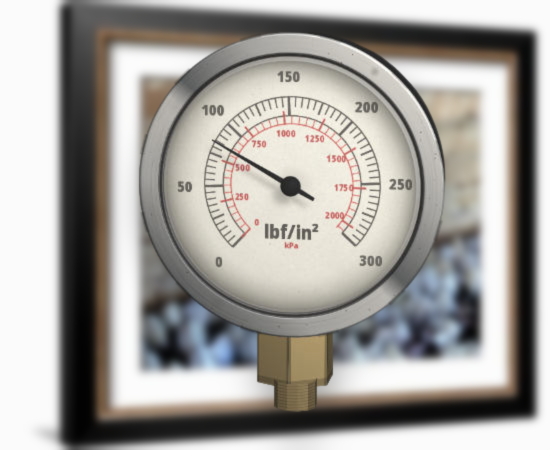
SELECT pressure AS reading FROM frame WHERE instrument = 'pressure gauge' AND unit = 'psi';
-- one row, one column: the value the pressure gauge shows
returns 85 psi
